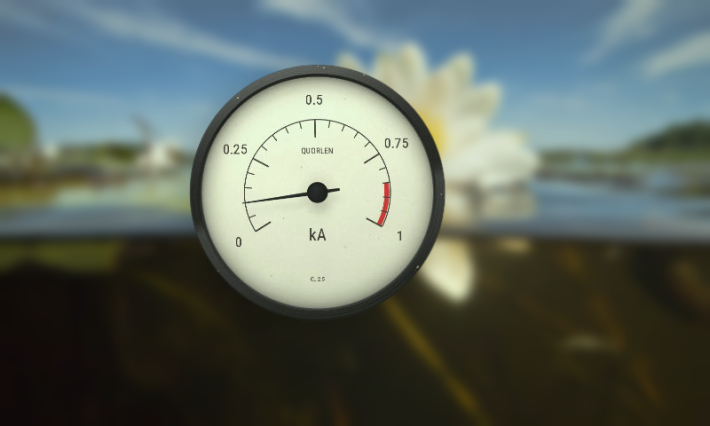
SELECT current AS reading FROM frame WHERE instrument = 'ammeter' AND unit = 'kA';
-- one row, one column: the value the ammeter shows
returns 0.1 kA
